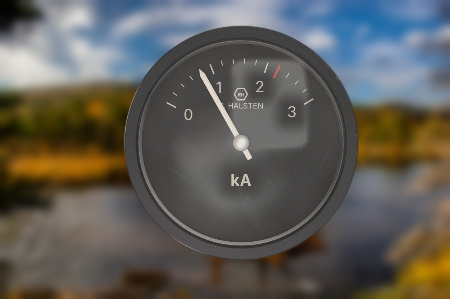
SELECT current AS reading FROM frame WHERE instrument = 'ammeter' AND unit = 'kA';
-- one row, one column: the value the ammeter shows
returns 0.8 kA
